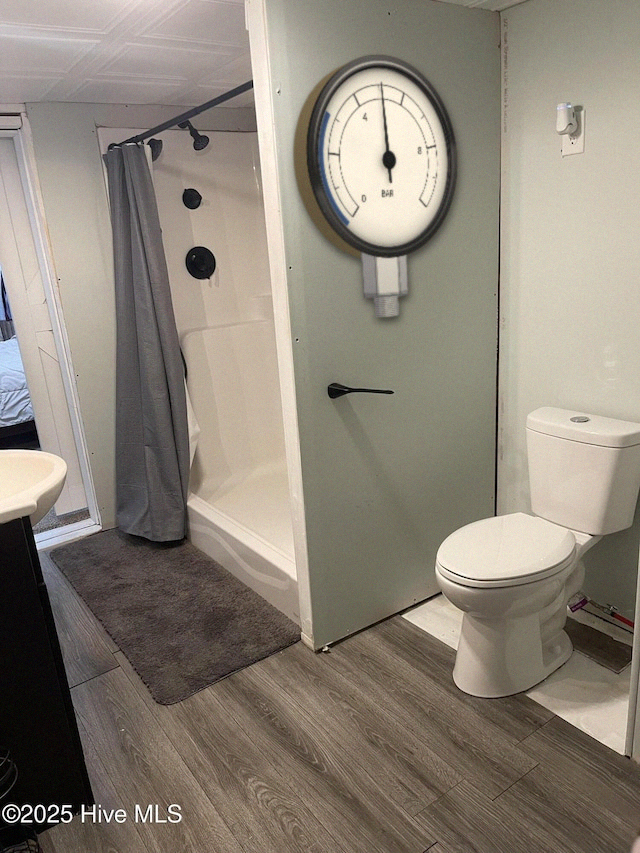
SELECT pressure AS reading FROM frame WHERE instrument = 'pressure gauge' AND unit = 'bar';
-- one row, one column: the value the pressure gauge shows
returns 5 bar
